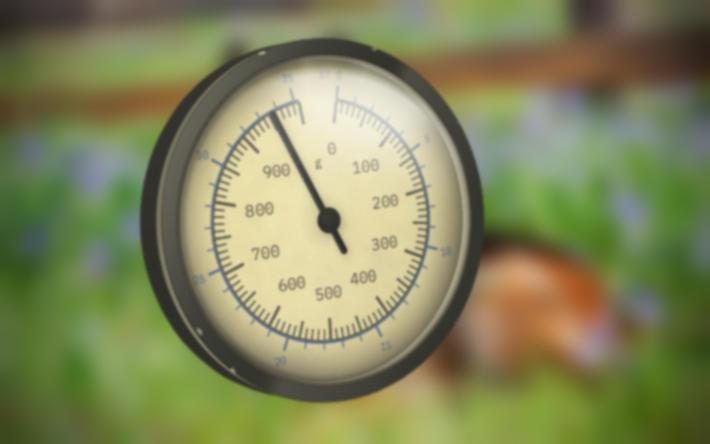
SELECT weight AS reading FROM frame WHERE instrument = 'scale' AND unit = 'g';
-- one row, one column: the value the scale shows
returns 950 g
